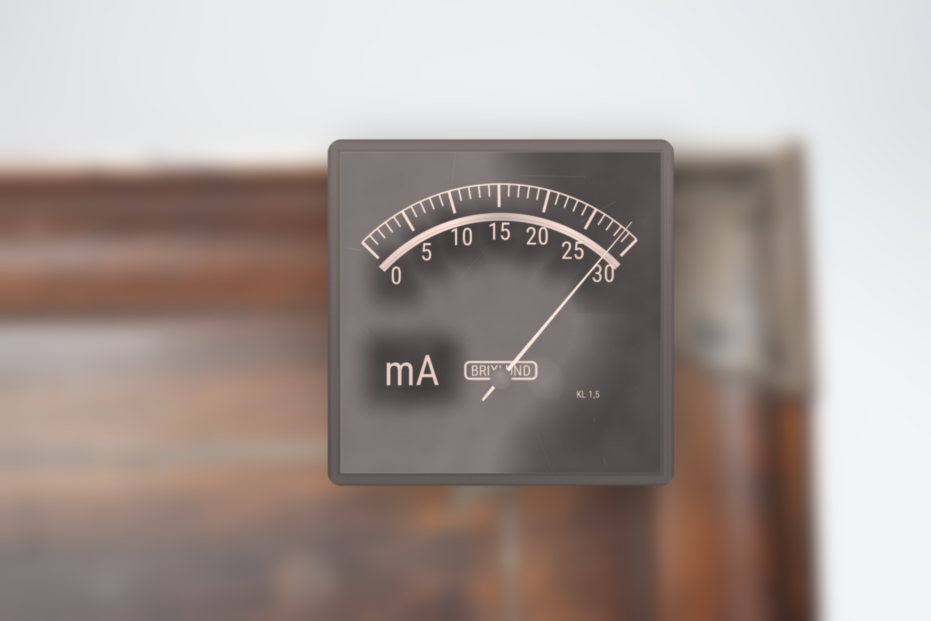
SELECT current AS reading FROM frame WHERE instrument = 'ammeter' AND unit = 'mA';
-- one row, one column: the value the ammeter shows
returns 28.5 mA
